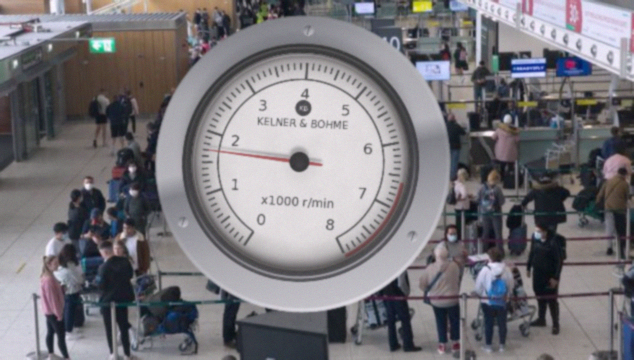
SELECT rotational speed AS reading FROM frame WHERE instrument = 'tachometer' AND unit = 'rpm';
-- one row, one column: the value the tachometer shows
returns 1700 rpm
